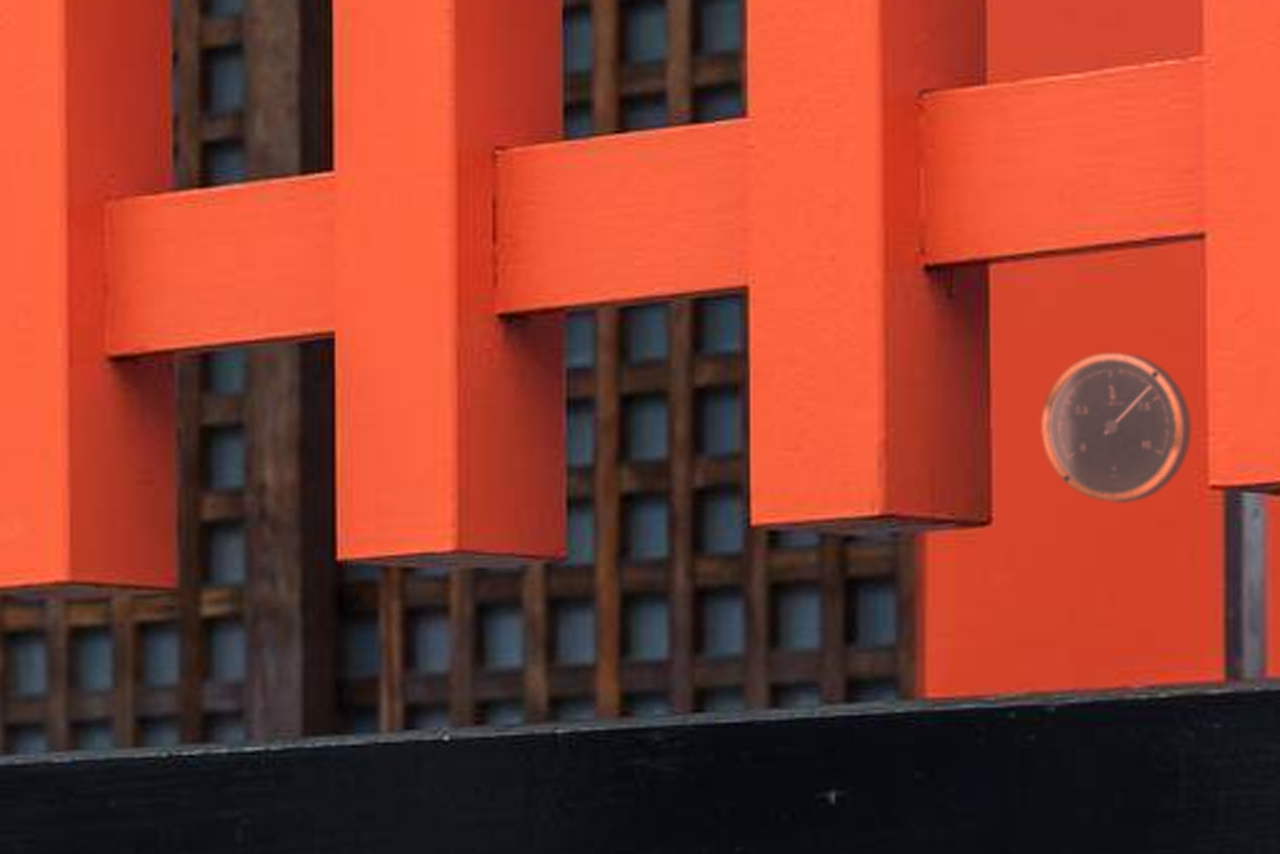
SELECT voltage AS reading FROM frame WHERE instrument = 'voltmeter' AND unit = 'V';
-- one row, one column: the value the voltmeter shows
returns 7 V
